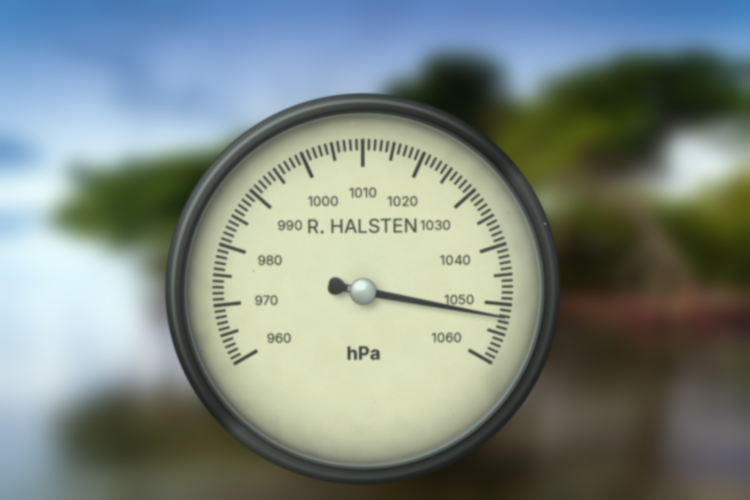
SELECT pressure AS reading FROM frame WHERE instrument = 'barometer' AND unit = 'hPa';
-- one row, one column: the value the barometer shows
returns 1052 hPa
